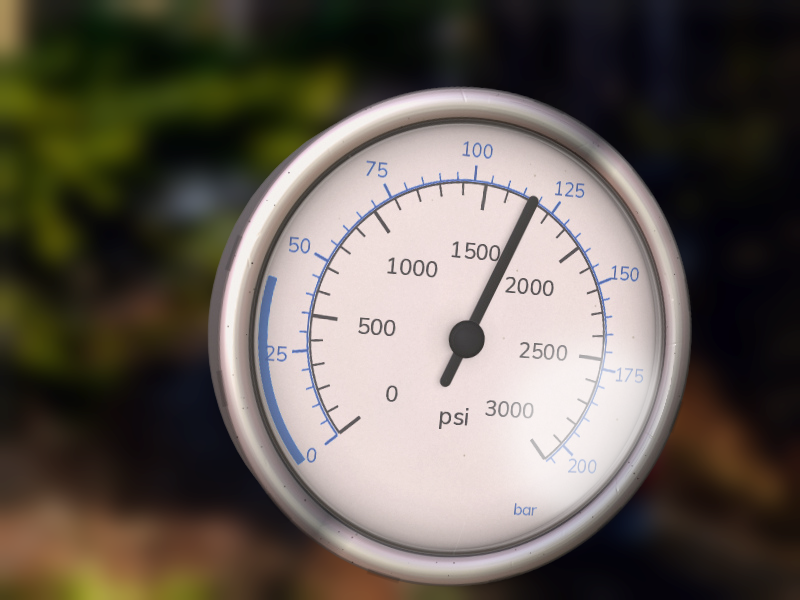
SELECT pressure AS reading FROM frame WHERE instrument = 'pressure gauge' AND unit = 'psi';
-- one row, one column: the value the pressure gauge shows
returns 1700 psi
